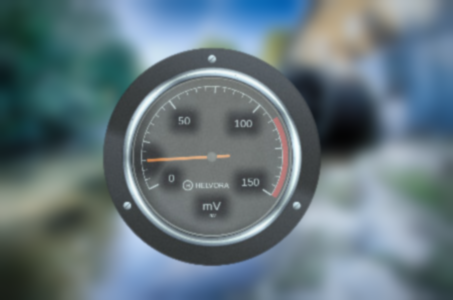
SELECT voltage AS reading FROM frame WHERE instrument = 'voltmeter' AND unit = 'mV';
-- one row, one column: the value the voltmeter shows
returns 15 mV
